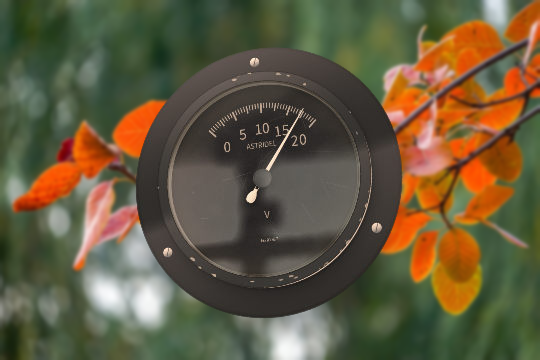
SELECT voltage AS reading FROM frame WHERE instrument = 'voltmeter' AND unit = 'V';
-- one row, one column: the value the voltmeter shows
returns 17.5 V
